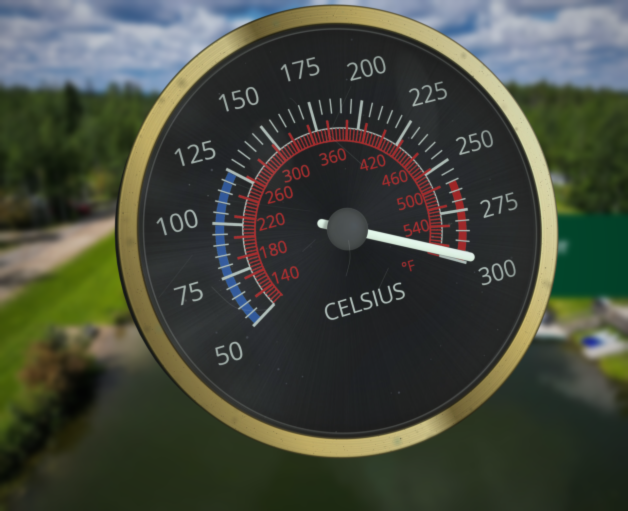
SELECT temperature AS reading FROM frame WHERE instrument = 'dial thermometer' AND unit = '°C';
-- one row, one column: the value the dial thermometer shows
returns 297.5 °C
